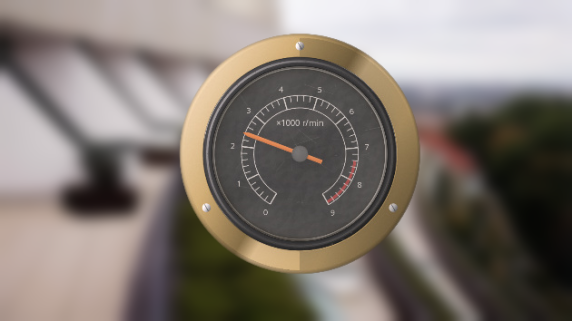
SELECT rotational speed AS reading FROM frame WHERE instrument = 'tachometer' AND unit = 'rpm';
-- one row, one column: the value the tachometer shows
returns 2400 rpm
